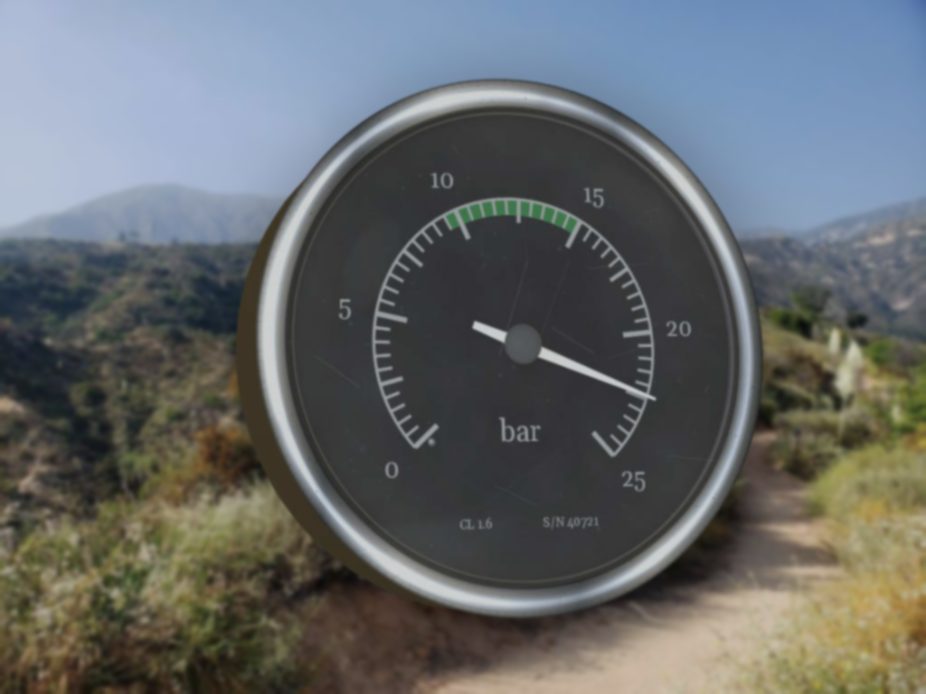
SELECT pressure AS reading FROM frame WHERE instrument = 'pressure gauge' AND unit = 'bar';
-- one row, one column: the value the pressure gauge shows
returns 22.5 bar
